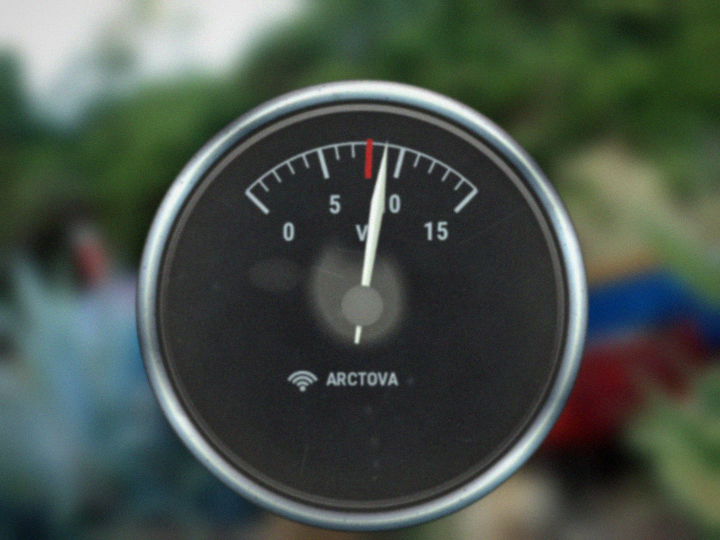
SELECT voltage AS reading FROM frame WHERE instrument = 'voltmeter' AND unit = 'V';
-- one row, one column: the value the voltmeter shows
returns 9 V
